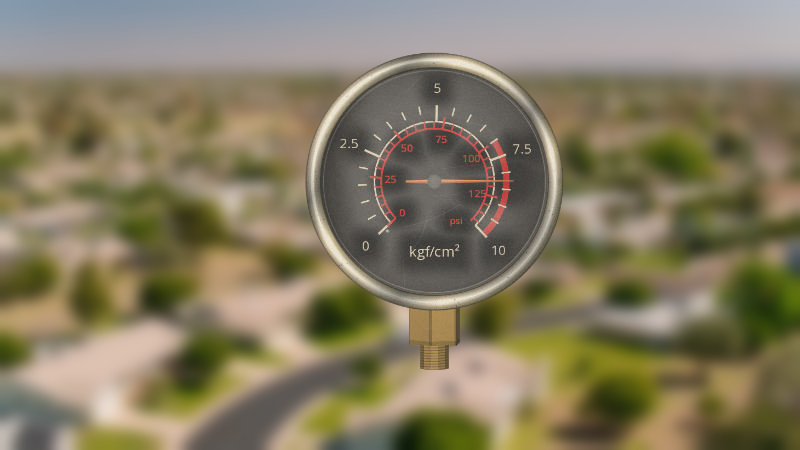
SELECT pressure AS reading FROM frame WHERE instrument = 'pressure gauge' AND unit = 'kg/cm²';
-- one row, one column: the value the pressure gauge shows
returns 8.25 kg/cm²
